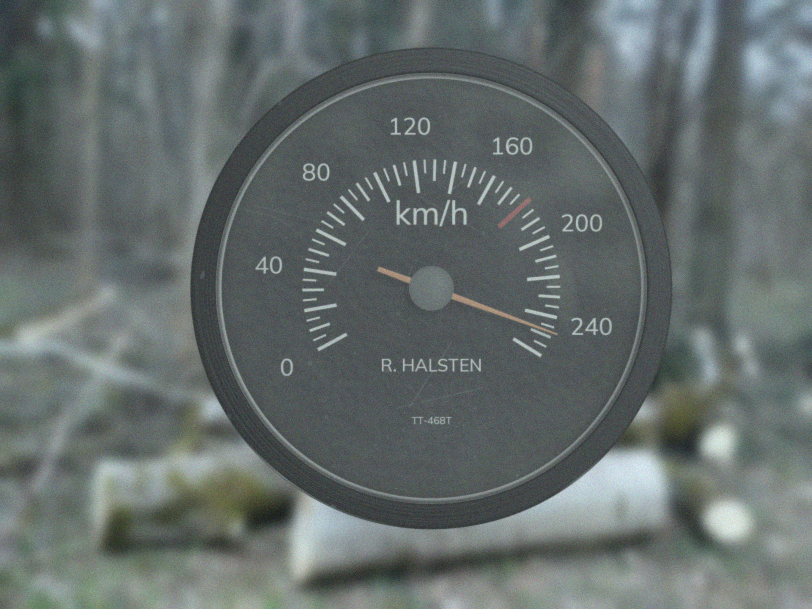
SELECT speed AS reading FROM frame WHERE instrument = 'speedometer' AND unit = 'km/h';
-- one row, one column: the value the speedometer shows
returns 247.5 km/h
